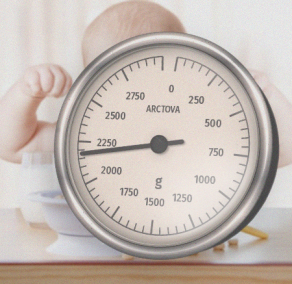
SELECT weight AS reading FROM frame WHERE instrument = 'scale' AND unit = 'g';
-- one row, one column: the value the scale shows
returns 2175 g
